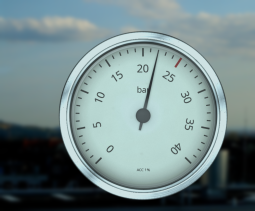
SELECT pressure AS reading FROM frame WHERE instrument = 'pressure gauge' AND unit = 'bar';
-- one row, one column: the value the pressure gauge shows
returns 22 bar
